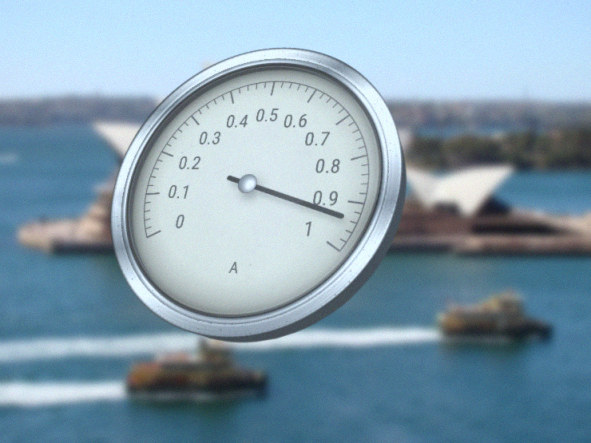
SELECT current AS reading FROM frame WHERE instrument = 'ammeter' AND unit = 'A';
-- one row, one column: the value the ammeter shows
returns 0.94 A
